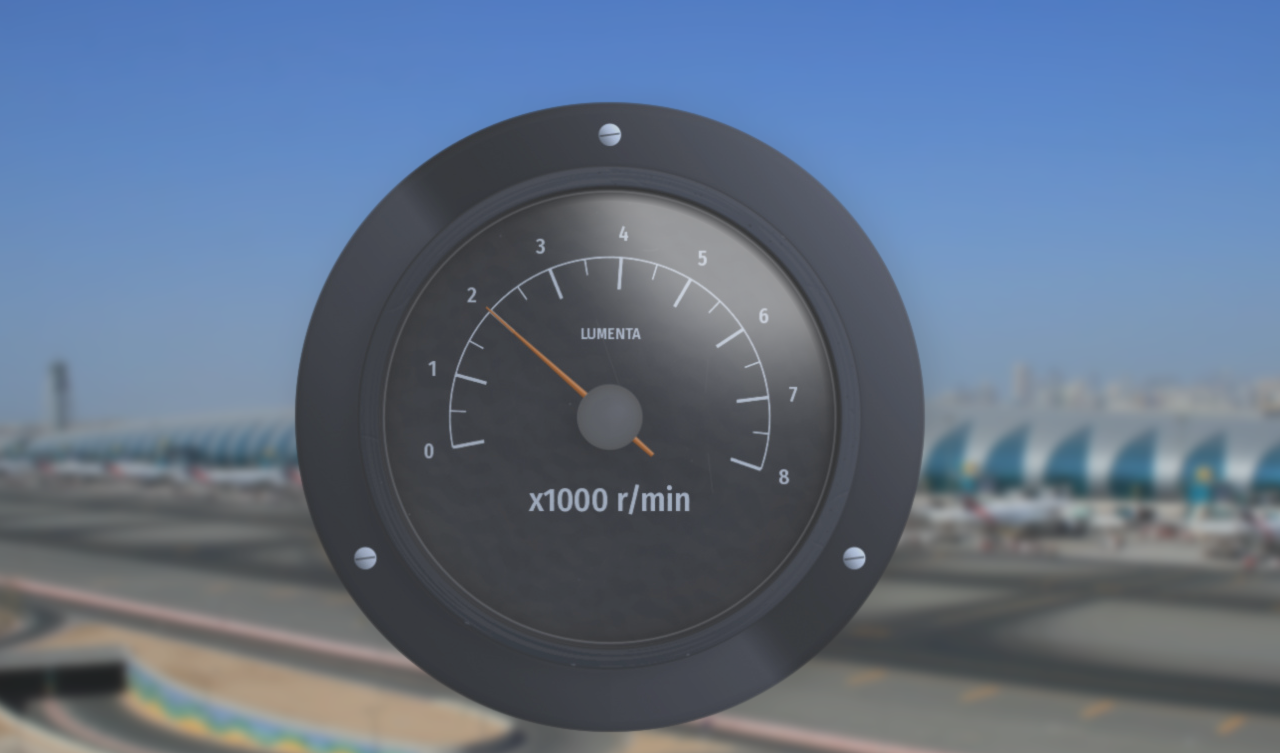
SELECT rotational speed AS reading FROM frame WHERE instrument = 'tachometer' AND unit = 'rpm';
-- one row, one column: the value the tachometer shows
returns 2000 rpm
